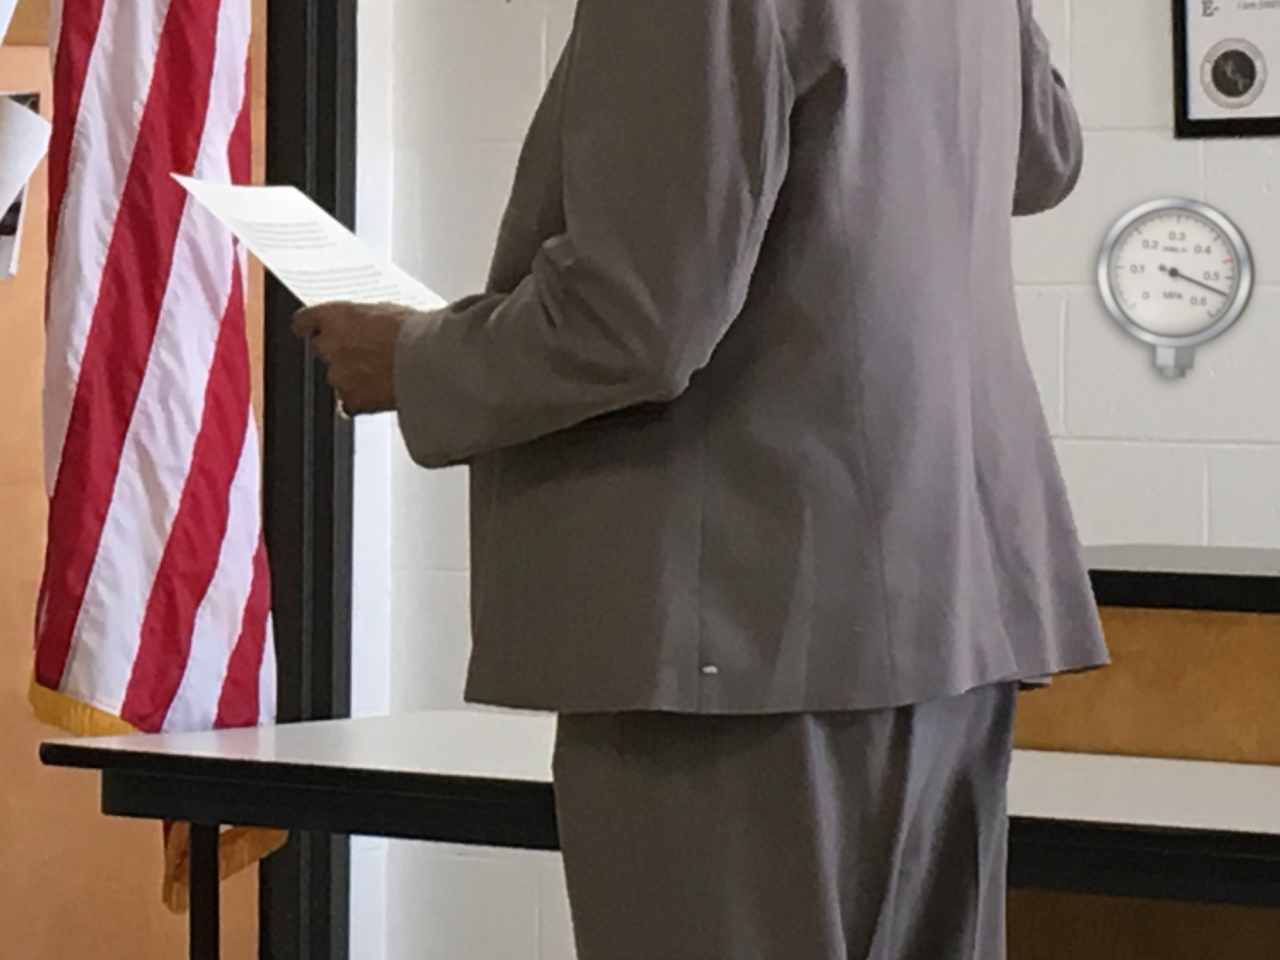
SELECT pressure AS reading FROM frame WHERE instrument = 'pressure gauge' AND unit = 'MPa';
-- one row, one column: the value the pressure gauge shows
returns 0.54 MPa
